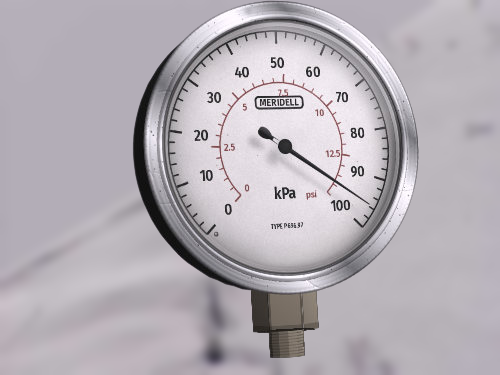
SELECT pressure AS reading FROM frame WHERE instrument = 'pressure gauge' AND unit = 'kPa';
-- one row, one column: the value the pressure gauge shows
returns 96 kPa
